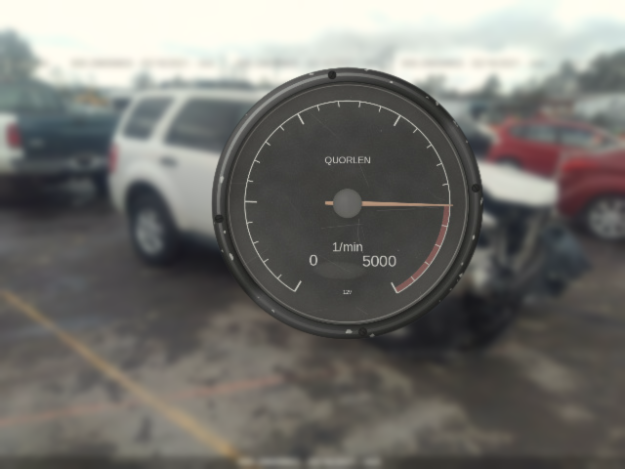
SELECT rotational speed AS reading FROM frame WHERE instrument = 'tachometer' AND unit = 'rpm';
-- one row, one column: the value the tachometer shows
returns 4000 rpm
